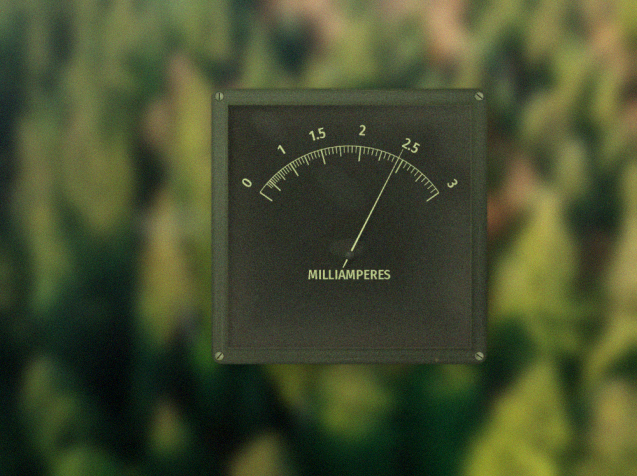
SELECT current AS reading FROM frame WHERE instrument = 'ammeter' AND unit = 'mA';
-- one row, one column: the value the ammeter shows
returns 2.45 mA
